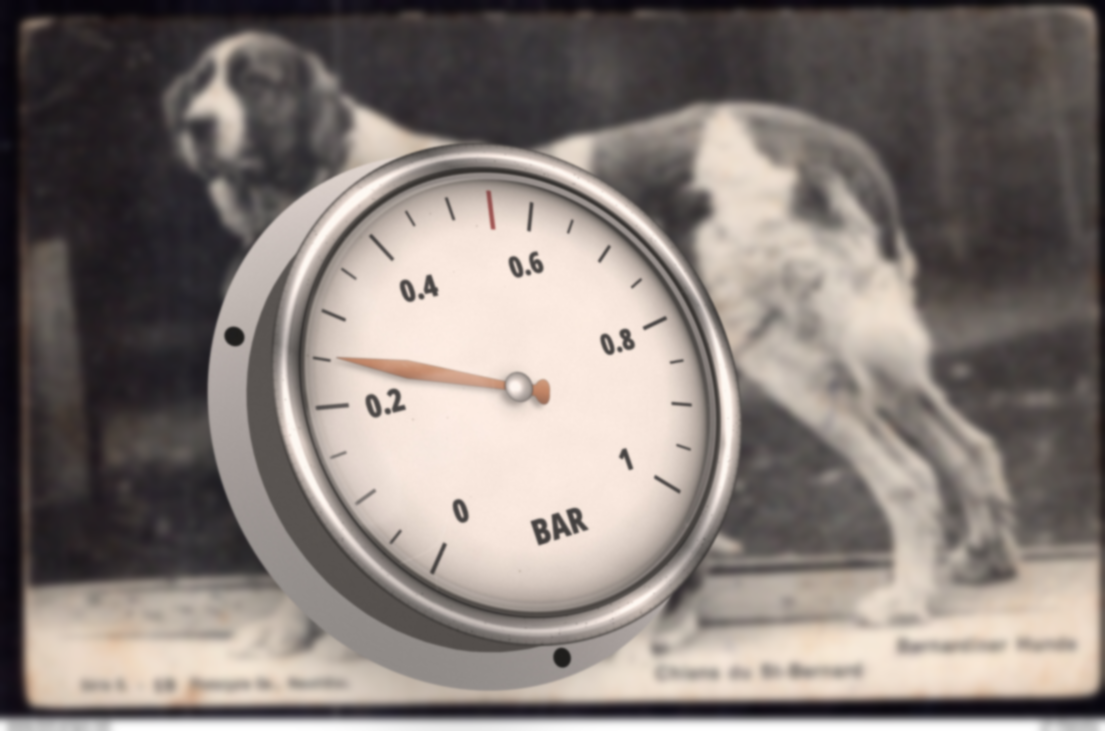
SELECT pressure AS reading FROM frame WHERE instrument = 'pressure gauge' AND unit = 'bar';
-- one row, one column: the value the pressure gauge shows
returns 0.25 bar
